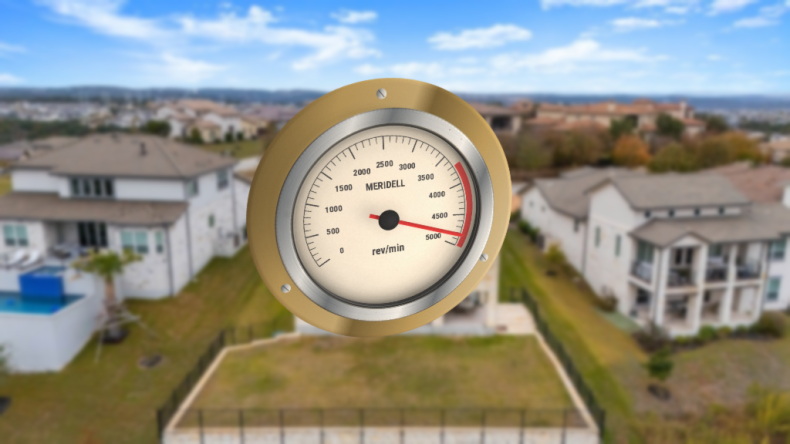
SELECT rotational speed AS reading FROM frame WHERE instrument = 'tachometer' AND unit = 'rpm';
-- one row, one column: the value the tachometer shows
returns 4800 rpm
